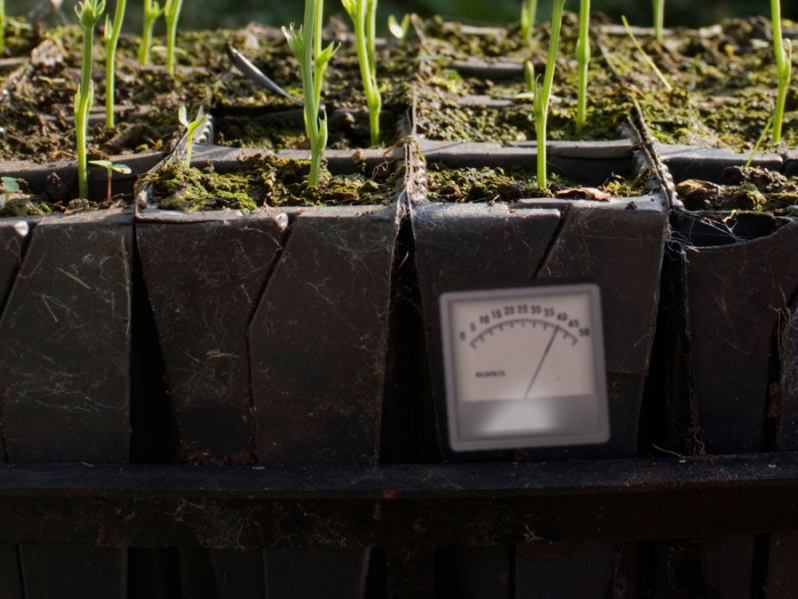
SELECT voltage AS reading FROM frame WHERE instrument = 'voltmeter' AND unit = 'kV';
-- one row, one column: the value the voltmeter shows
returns 40 kV
